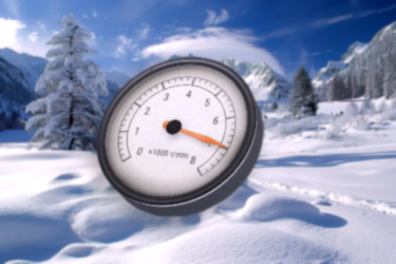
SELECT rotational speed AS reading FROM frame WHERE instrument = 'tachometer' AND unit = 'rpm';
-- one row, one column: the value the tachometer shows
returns 7000 rpm
